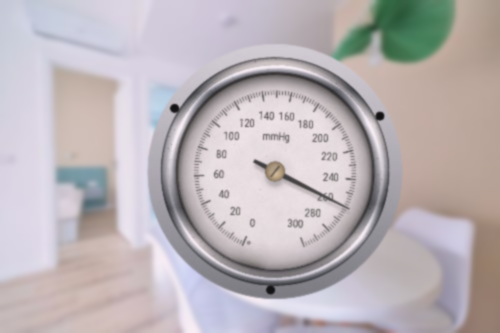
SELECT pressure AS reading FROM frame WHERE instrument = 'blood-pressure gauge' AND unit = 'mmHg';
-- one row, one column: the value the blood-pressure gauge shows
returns 260 mmHg
